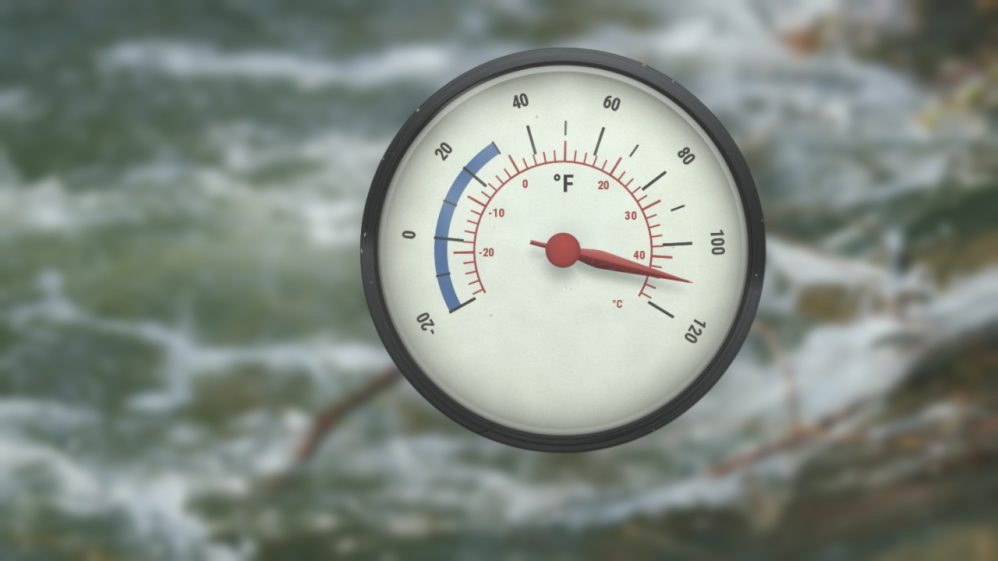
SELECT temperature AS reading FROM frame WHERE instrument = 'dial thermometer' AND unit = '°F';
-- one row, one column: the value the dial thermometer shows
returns 110 °F
